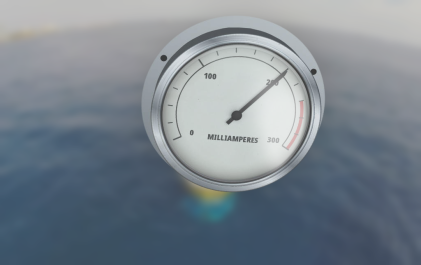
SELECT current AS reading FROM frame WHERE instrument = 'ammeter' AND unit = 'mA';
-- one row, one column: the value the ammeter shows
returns 200 mA
